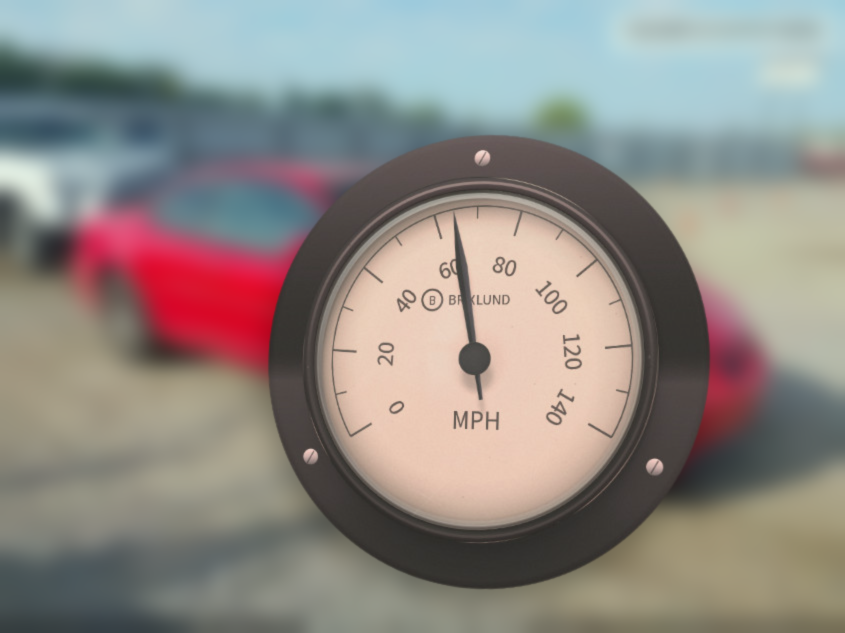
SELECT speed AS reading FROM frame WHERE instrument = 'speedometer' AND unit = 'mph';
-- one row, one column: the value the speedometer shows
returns 65 mph
